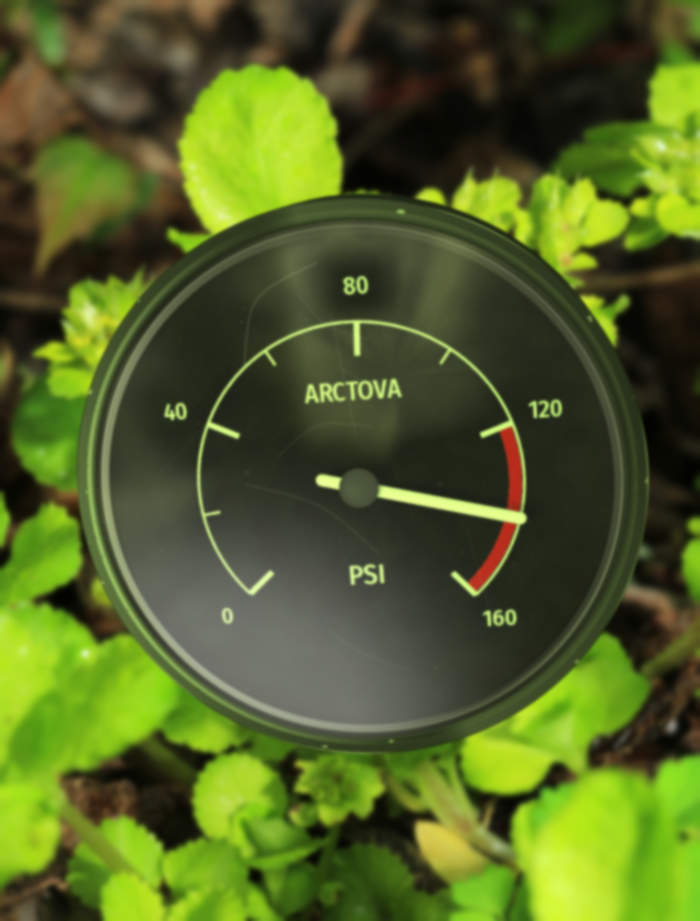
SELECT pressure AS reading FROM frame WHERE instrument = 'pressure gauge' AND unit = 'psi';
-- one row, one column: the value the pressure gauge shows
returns 140 psi
